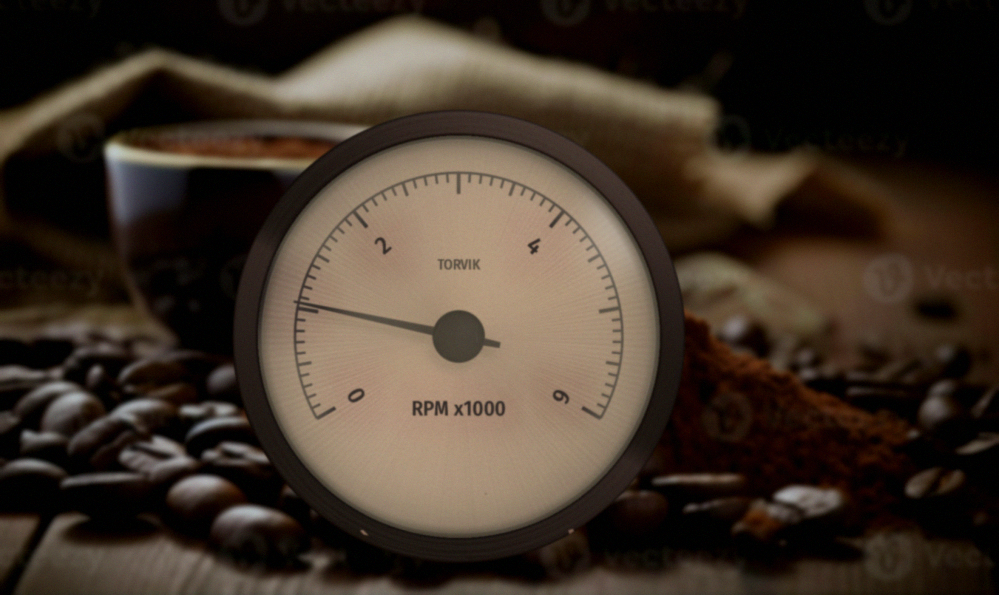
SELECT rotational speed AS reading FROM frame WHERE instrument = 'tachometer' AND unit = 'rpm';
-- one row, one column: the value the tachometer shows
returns 1050 rpm
